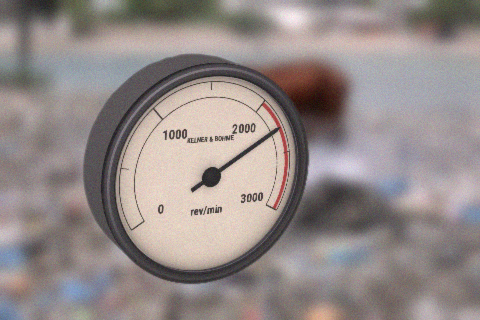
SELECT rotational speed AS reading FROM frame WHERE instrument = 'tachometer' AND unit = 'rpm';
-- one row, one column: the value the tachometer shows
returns 2250 rpm
